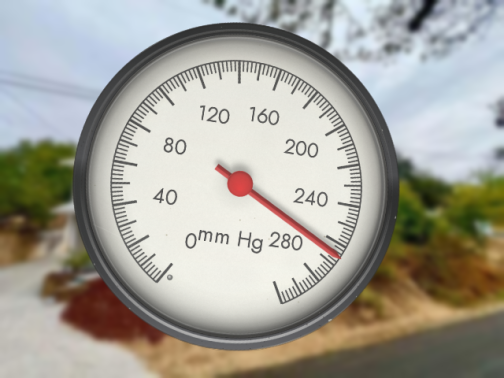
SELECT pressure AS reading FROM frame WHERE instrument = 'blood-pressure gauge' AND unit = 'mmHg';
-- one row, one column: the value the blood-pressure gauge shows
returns 266 mmHg
